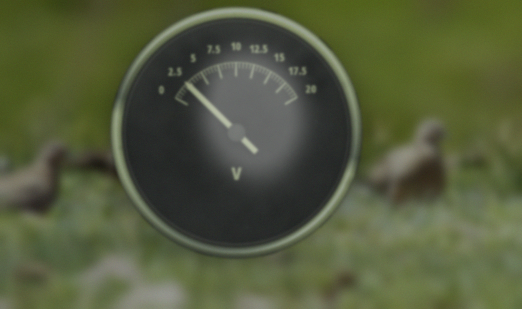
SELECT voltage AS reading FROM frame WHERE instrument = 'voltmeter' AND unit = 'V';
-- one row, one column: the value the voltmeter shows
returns 2.5 V
